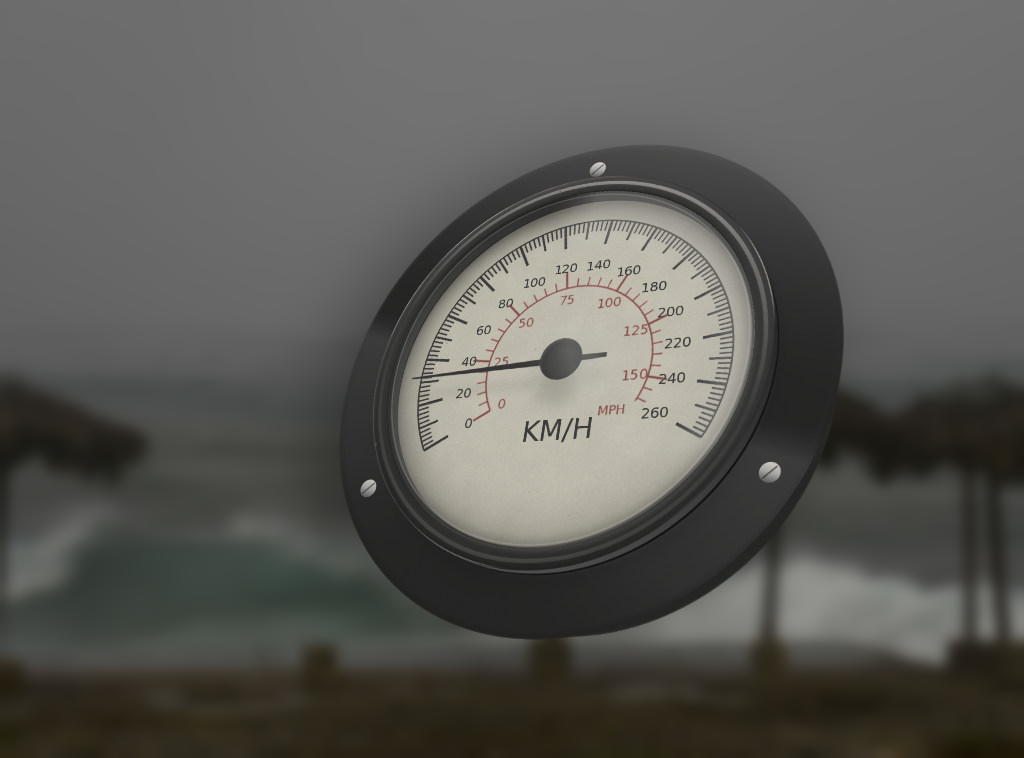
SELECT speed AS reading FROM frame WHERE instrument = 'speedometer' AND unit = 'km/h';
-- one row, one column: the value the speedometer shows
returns 30 km/h
